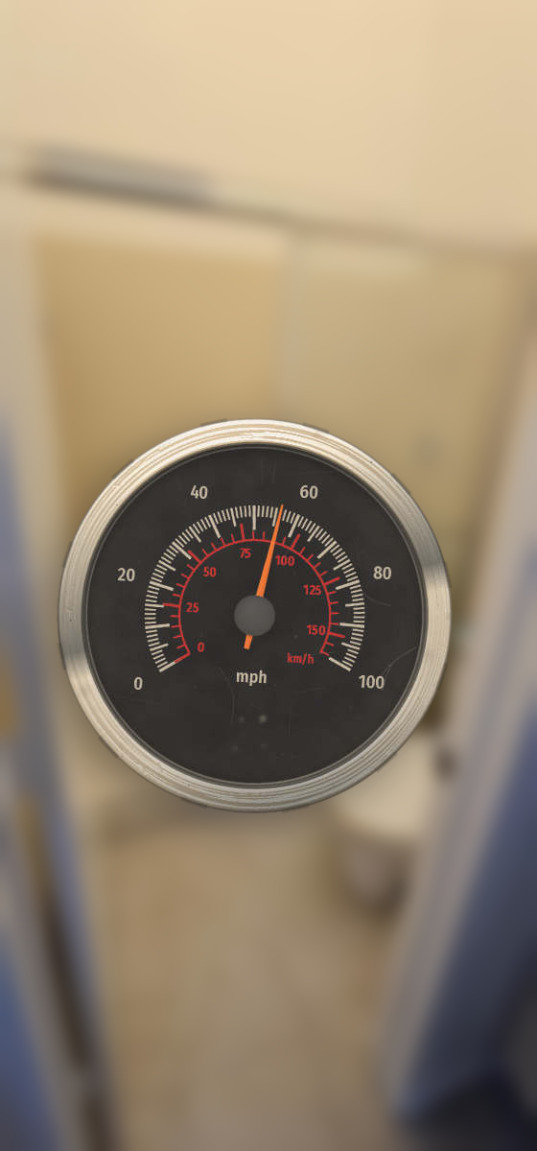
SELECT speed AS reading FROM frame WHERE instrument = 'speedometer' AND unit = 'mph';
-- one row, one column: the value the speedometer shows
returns 56 mph
